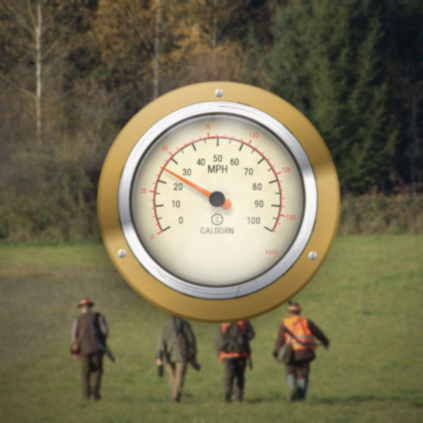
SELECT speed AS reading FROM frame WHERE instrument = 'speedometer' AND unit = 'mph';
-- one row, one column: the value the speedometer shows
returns 25 mph
